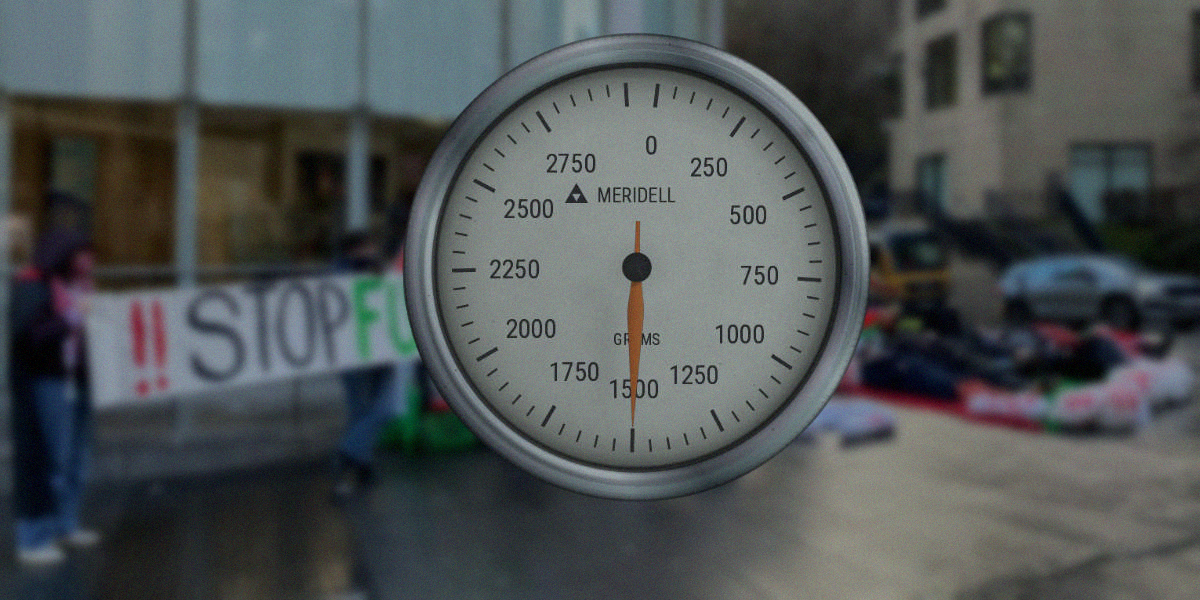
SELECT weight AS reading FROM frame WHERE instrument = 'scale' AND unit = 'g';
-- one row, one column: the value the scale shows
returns 1500 g
